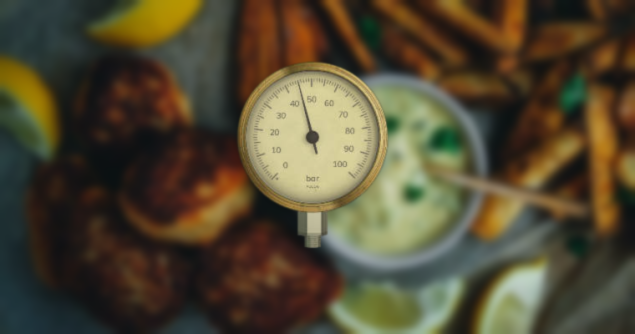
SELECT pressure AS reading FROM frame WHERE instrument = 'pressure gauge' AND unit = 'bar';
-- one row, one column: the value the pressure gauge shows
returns 45 bar
